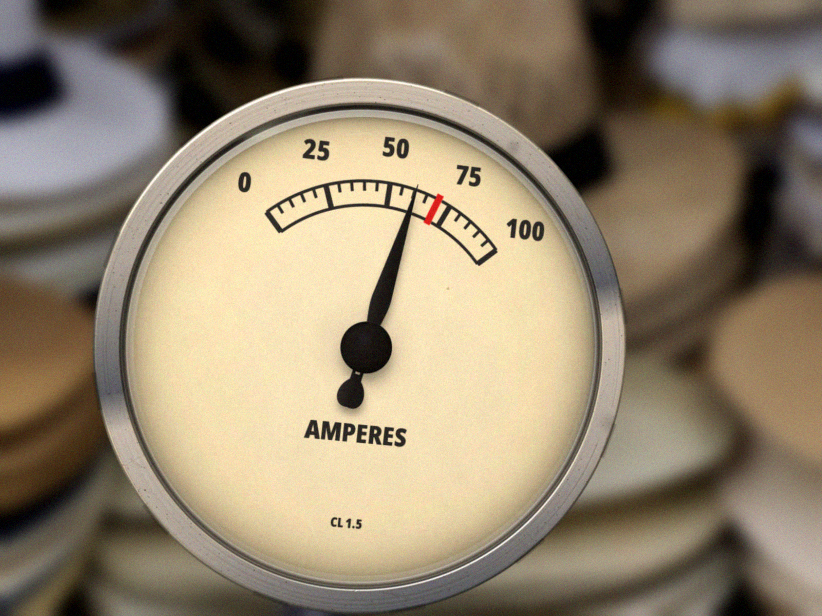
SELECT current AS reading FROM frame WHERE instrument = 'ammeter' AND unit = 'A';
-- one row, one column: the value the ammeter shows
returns 60 A
